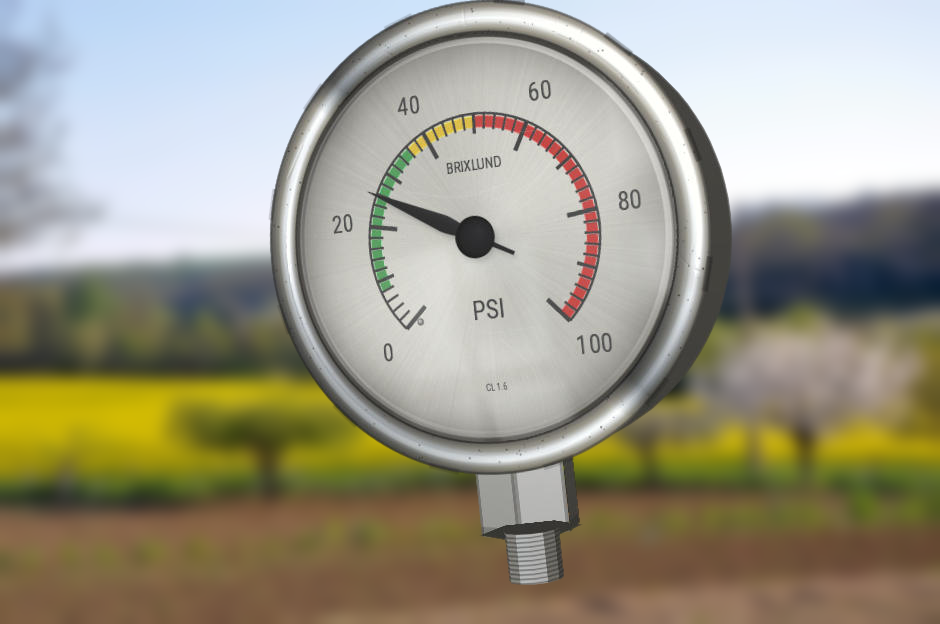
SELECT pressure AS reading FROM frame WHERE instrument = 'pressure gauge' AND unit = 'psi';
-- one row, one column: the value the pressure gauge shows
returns 26 psi
